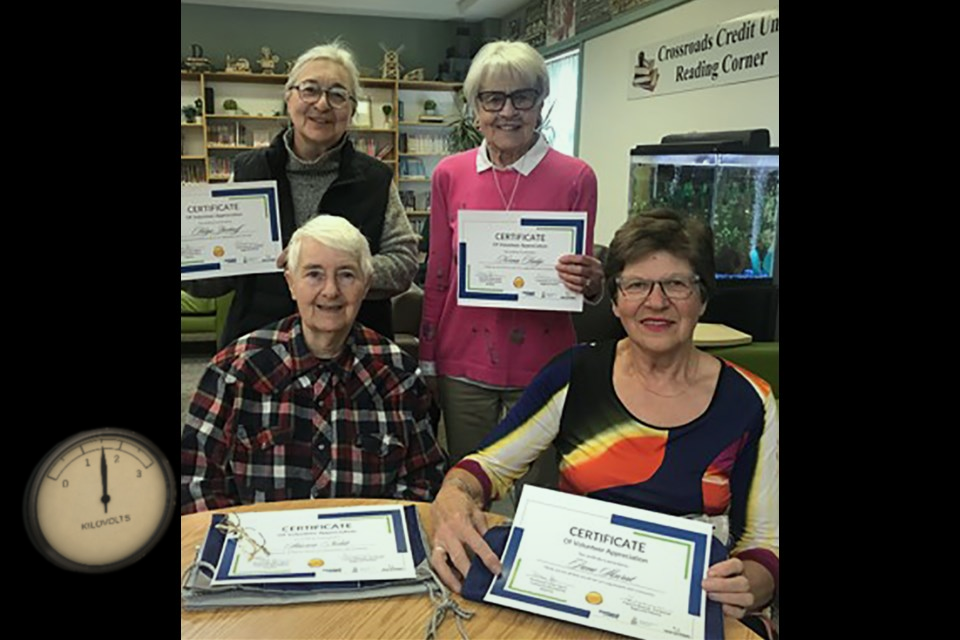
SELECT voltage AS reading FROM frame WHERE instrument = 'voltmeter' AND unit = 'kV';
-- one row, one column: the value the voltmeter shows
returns 1.5 kV
